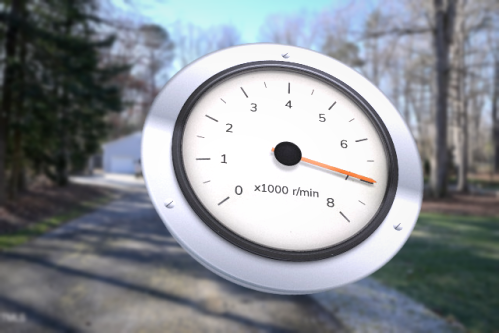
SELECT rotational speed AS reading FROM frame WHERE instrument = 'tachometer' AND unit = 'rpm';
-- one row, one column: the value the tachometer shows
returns 7000 rpm
